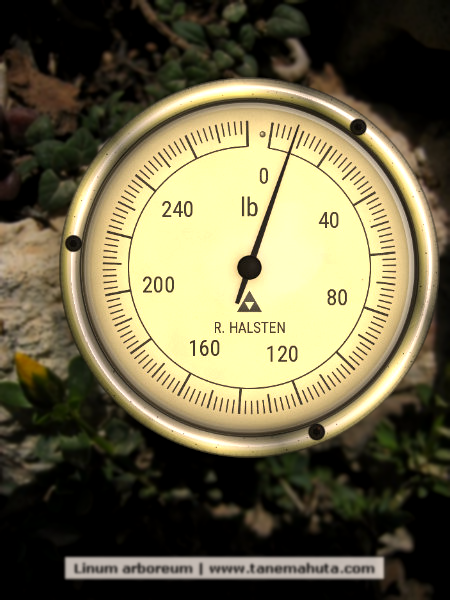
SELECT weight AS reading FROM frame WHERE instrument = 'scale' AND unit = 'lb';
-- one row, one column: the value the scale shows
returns 8 lb
